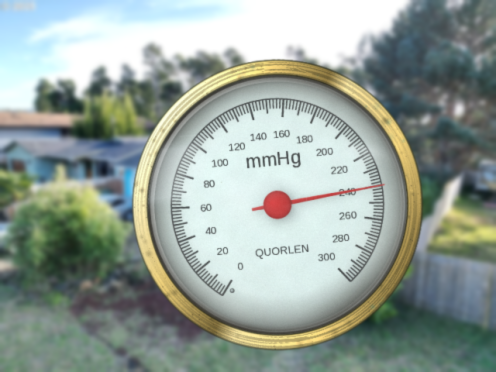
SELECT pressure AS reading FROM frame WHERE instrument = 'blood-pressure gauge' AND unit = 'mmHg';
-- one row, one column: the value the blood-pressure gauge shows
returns 240 mmHg
